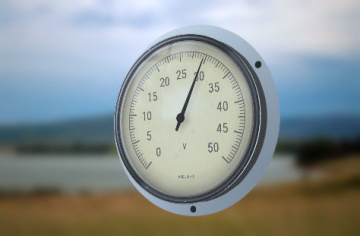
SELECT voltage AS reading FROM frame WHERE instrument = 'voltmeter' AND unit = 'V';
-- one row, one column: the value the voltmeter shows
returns 30 V
